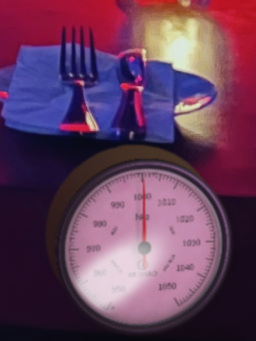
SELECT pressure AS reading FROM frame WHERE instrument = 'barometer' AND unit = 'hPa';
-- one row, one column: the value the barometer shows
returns 1000 hPa
